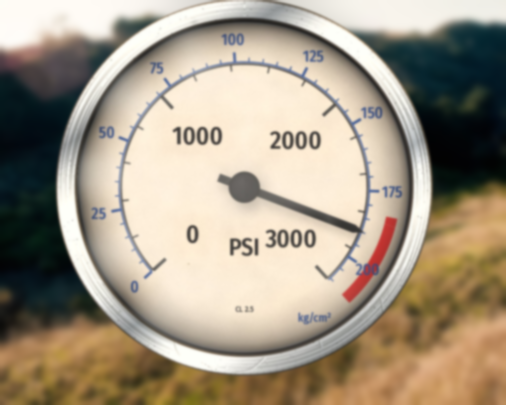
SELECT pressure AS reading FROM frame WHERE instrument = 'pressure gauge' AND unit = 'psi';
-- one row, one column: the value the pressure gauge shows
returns 2700 psi
